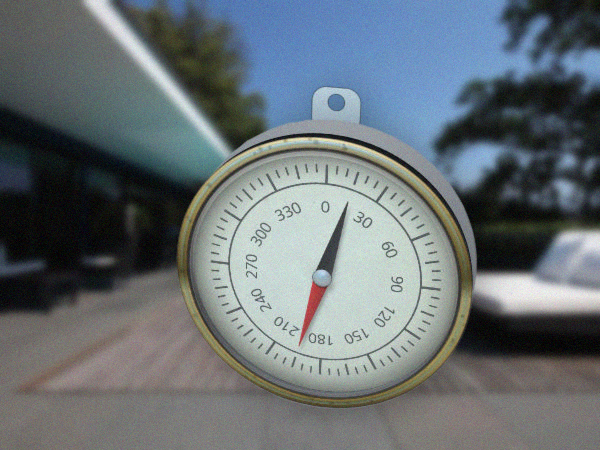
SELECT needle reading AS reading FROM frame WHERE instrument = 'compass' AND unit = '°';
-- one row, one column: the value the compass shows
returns 195 °
